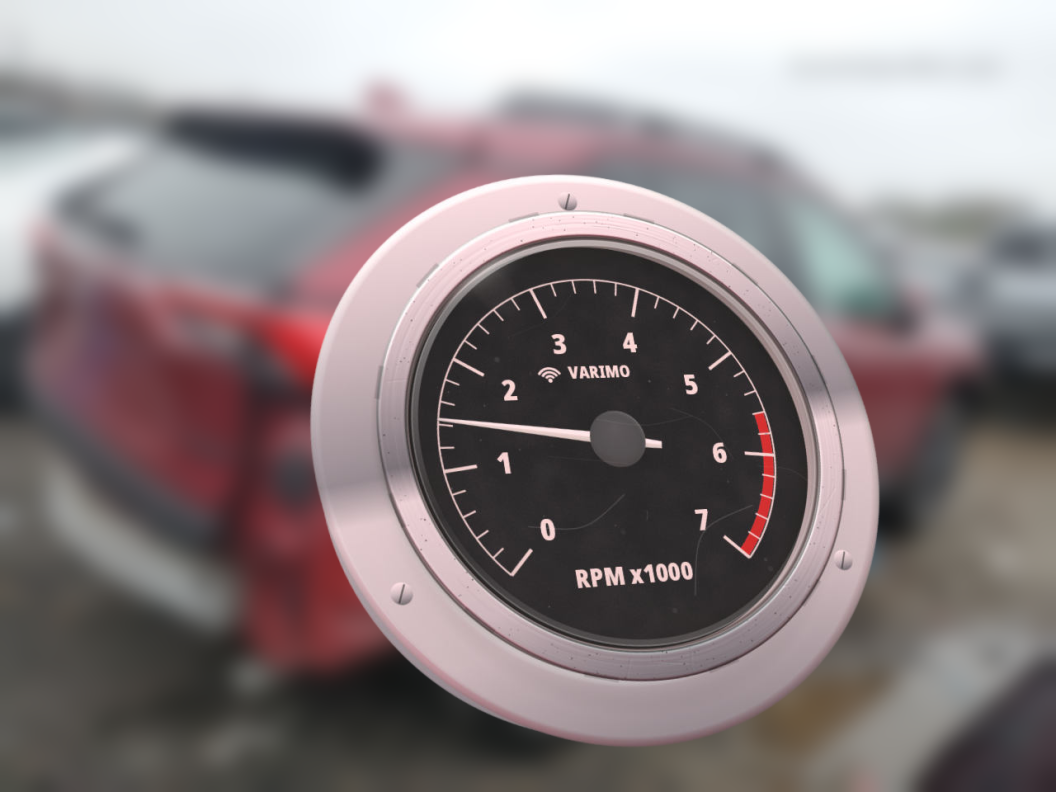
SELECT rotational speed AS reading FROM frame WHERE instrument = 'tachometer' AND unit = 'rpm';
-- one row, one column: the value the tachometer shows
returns 1400 rpm
